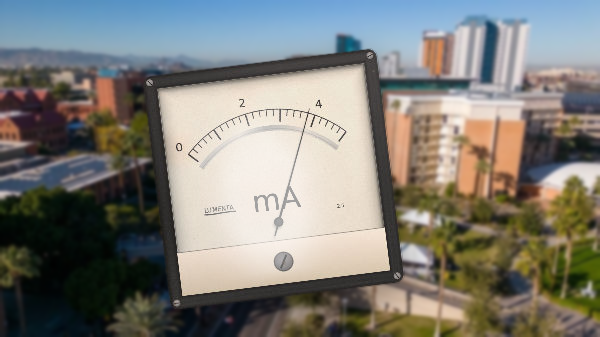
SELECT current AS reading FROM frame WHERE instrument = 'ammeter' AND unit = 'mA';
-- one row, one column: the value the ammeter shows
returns 3.8 mA
